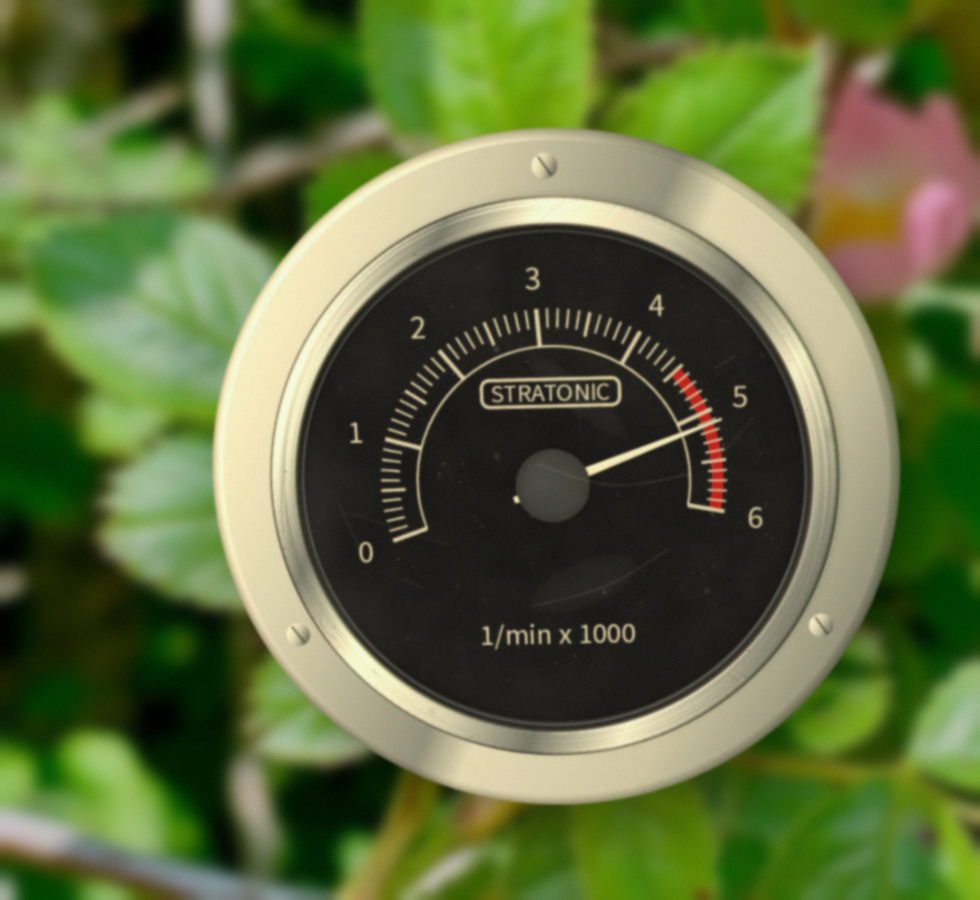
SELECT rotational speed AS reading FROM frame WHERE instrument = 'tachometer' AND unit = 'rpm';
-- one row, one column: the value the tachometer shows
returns 5100 rpm
